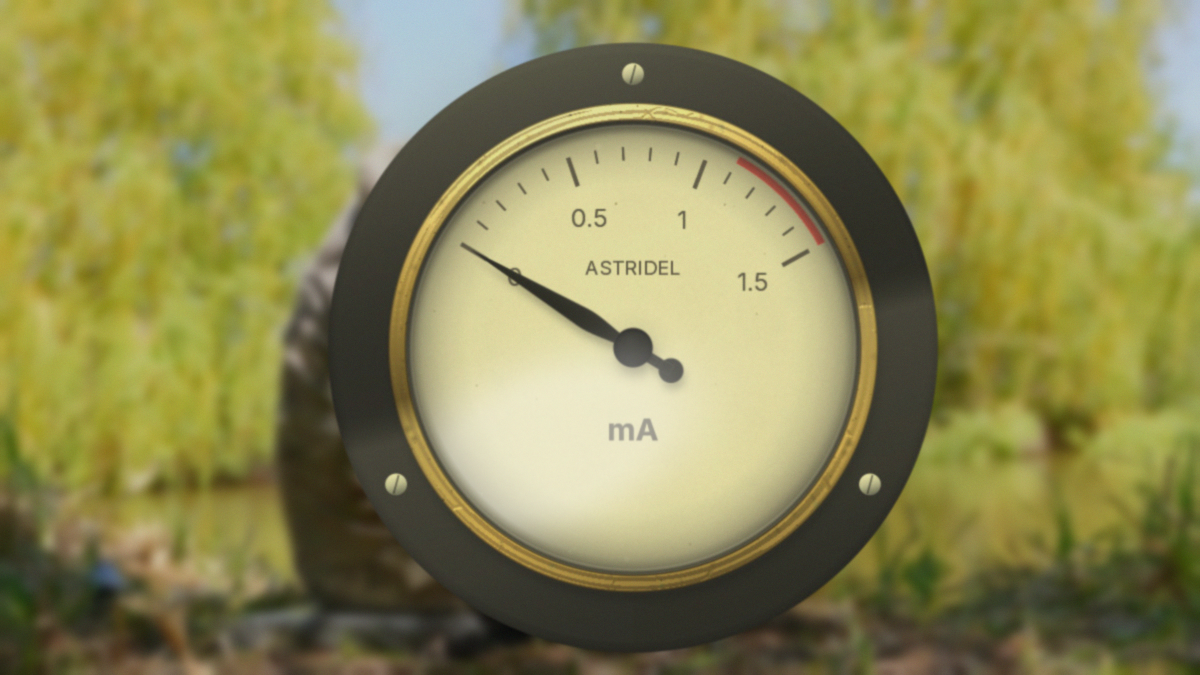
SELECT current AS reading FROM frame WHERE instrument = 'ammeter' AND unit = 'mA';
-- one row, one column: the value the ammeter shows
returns 0 mA
